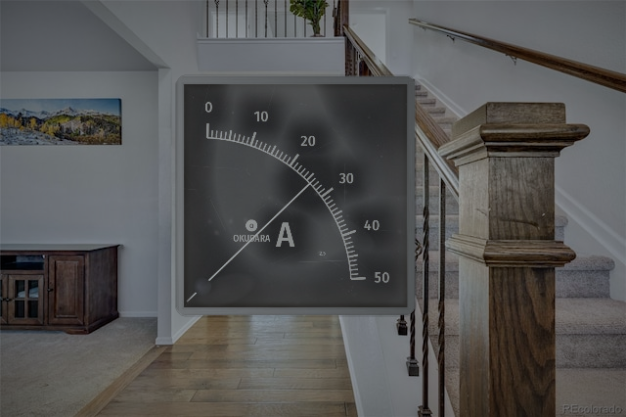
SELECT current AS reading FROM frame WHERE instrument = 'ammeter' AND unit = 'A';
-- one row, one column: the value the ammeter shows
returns 26 A
